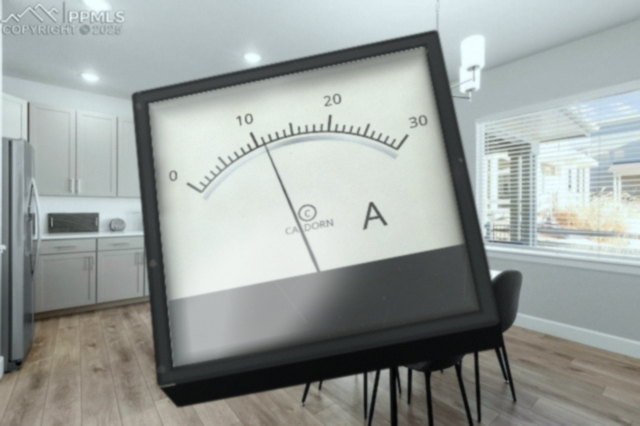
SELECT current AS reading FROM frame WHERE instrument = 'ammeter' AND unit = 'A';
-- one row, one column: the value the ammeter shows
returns 11 A
